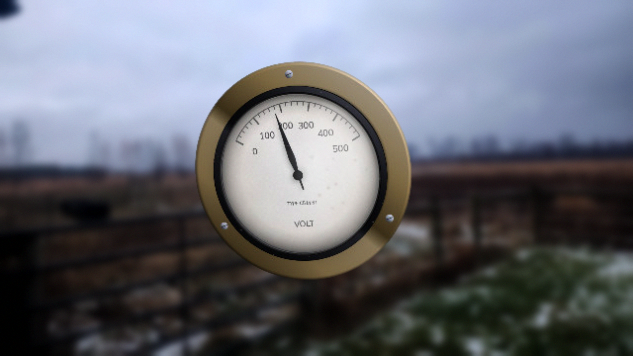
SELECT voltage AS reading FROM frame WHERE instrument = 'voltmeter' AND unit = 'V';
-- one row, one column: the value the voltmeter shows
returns 180 V
